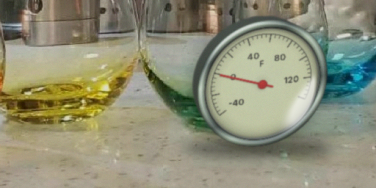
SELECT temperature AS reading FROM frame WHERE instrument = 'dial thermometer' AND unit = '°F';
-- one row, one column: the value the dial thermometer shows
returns 0 °F
